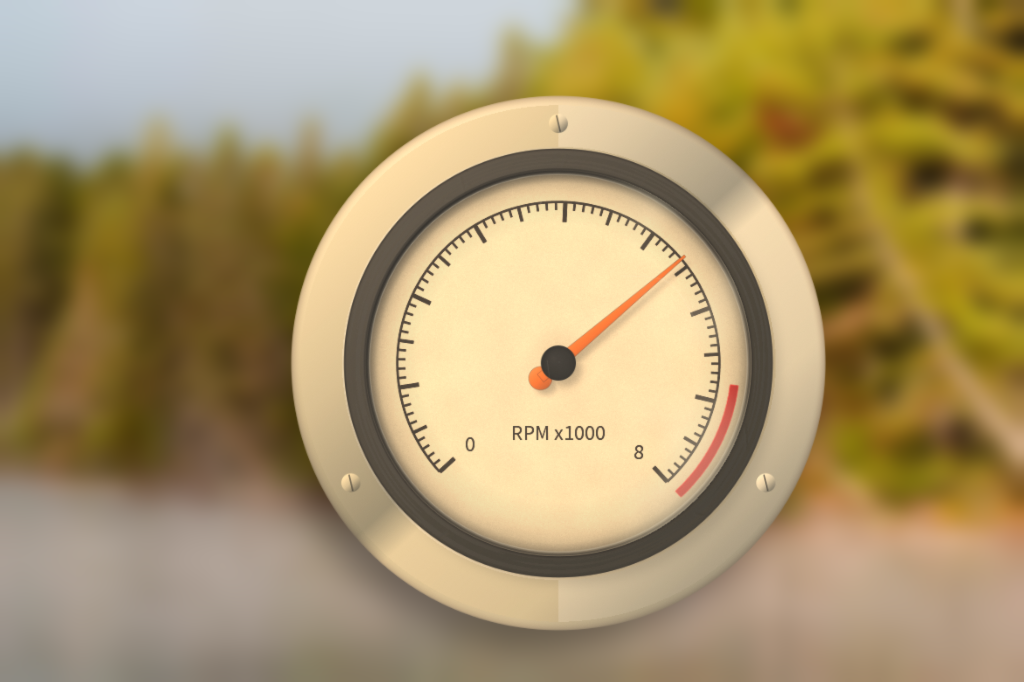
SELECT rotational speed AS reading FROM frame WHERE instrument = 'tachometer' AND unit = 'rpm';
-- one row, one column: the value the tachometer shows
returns 5400 rpm
